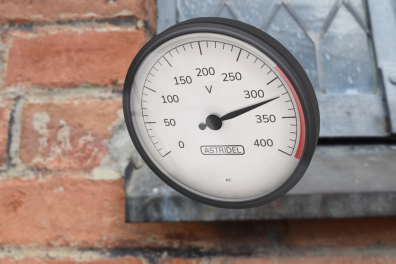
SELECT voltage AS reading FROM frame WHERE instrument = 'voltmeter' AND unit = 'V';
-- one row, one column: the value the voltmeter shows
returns 320 V
